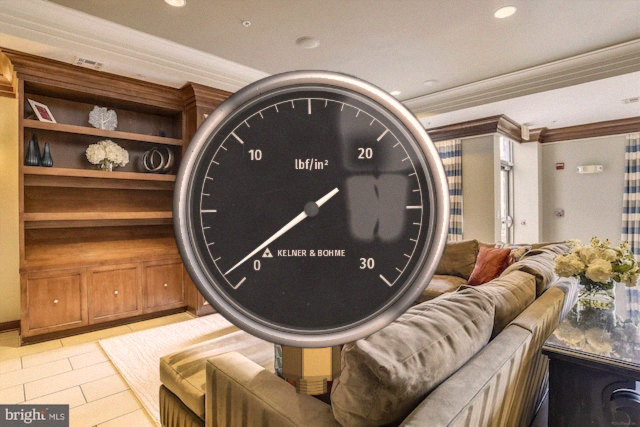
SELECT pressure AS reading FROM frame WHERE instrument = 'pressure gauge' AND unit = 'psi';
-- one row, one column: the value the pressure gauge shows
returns 1 psi
